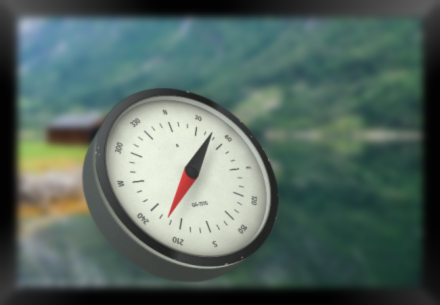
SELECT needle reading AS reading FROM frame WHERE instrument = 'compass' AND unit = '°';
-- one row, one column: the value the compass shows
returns 225 °
